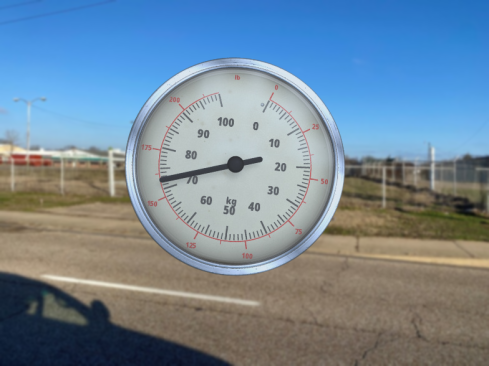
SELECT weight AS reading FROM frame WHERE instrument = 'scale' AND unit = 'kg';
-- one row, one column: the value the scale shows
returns 72 kg
